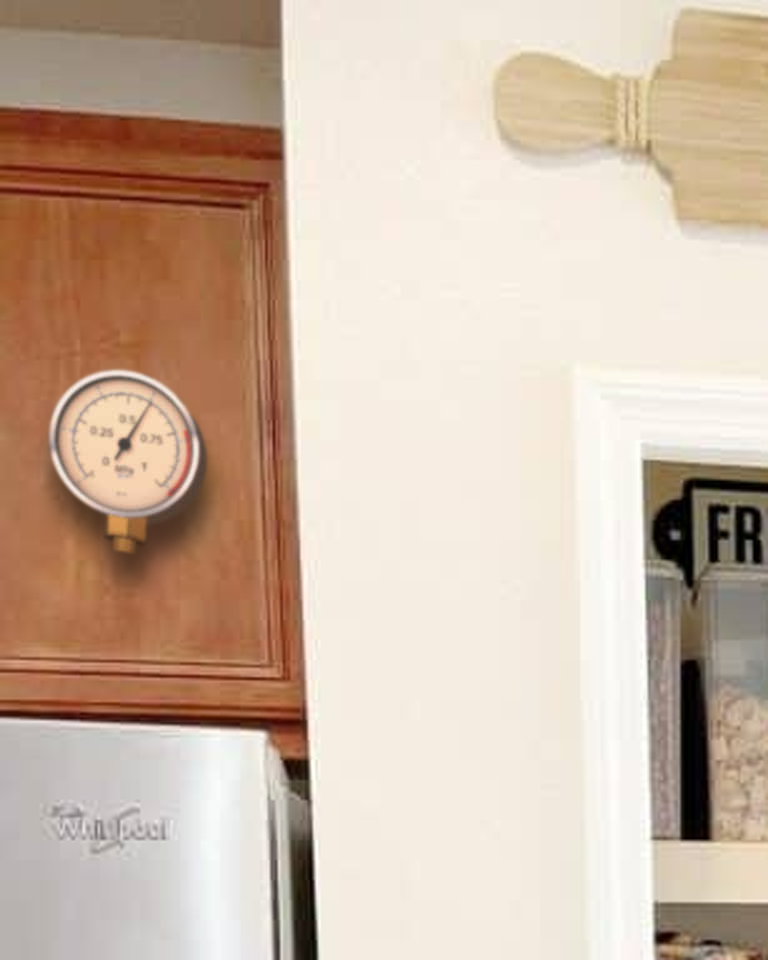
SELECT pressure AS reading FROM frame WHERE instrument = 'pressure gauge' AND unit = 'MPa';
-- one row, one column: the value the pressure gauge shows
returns 0.6 MPa
